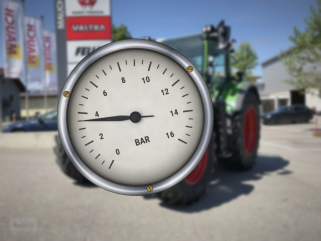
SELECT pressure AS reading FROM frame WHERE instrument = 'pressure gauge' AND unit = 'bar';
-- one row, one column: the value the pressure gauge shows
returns 3.5 bar
